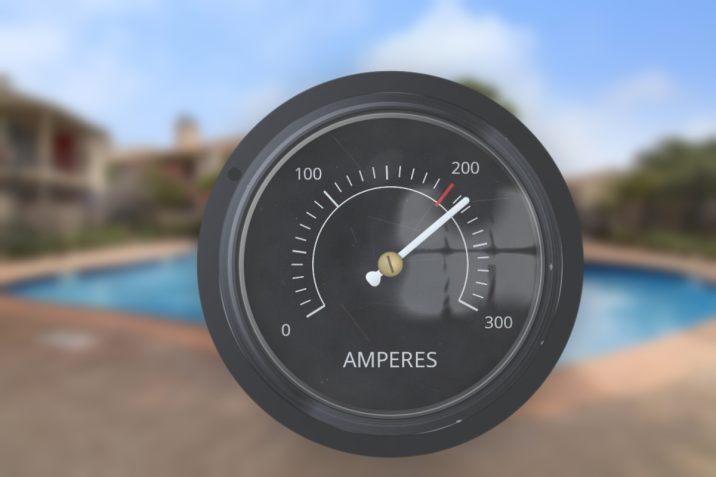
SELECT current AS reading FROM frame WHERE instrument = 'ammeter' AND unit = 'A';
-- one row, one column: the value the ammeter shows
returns 215 A
